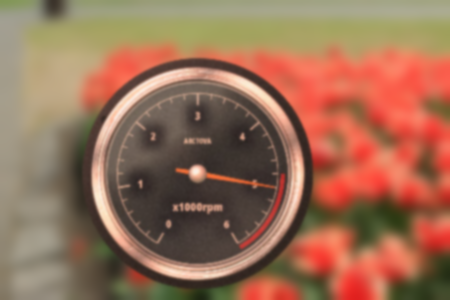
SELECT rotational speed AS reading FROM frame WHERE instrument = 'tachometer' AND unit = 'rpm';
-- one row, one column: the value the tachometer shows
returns 5000 rpm
